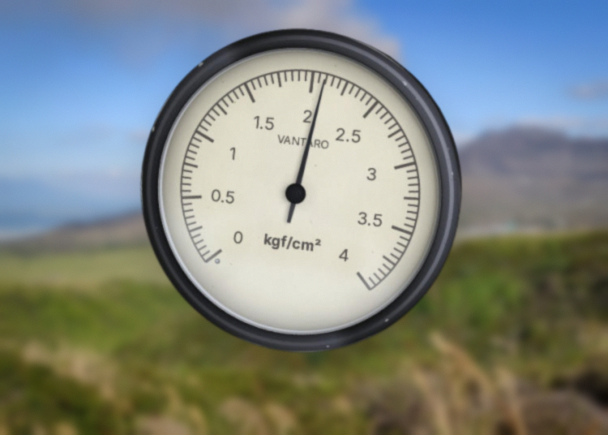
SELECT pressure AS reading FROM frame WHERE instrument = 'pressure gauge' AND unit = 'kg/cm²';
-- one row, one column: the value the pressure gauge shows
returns 2.1 kg/cm²
